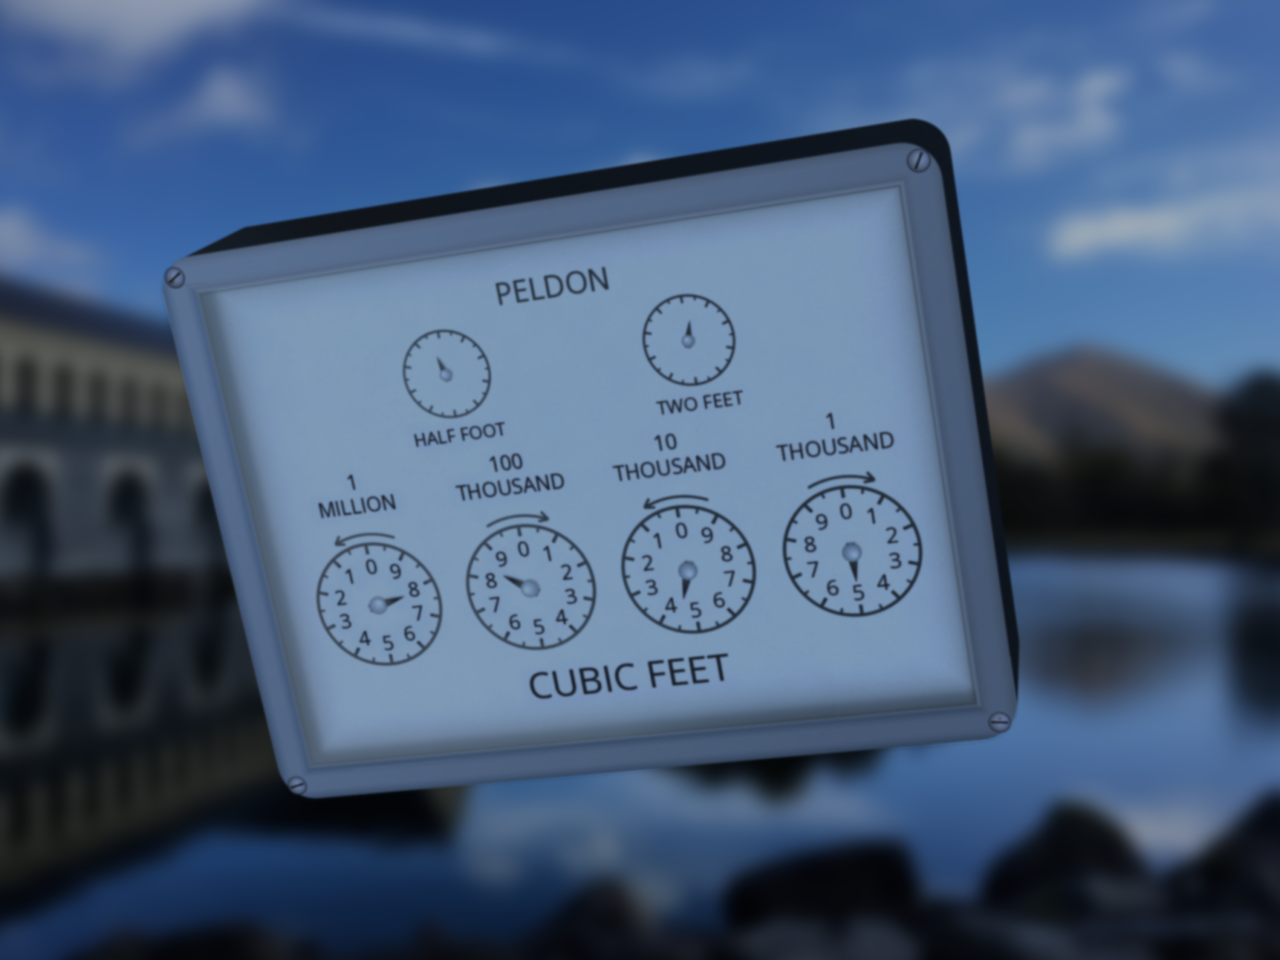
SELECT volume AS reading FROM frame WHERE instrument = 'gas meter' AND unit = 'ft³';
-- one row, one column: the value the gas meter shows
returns 784500 ft³
